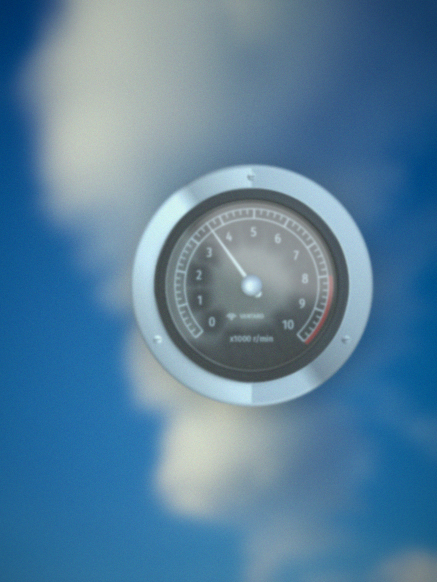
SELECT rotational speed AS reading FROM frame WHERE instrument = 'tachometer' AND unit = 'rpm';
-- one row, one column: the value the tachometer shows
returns 3600 rpm
